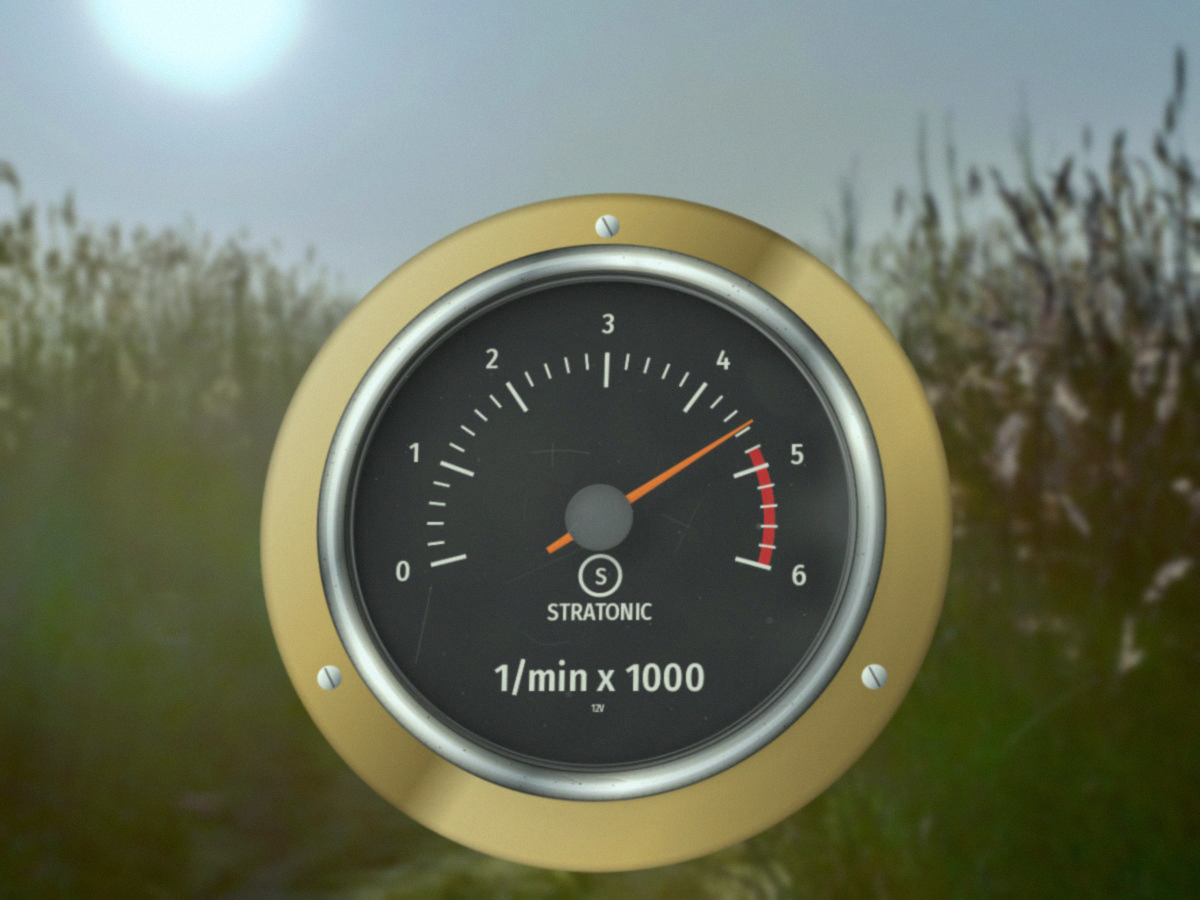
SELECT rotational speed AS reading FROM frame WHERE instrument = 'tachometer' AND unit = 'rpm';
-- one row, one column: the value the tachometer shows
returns 4600 rpm
